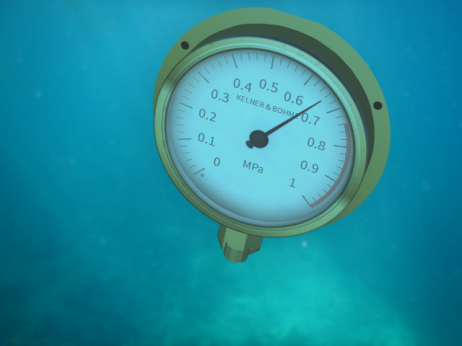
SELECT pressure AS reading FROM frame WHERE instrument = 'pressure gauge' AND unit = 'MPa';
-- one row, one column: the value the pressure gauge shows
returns 0.66 MPa
